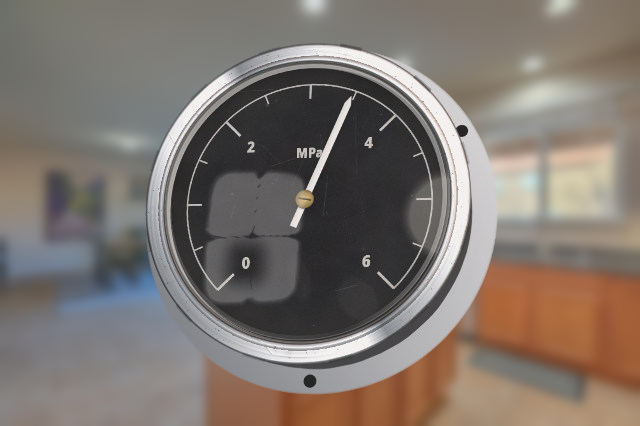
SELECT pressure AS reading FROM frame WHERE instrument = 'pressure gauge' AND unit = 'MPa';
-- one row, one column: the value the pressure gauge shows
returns 3.5 MPa
